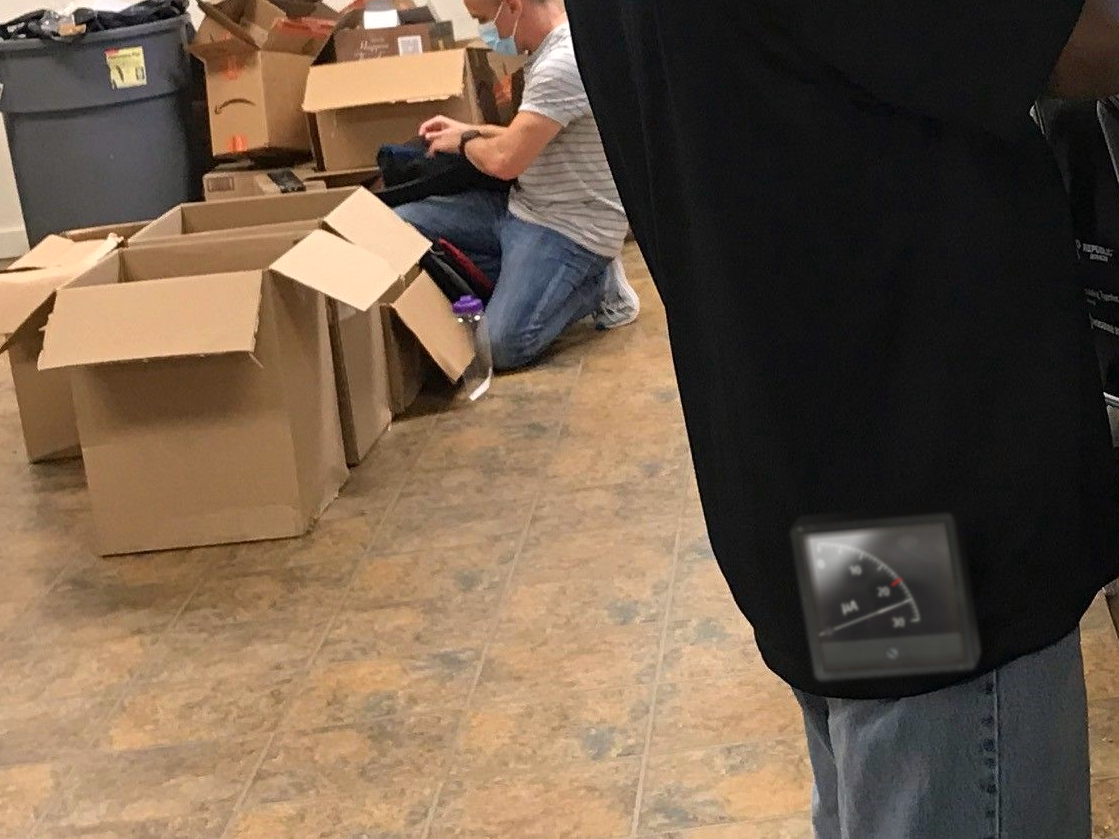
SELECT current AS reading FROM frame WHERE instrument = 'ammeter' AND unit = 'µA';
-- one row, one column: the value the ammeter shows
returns 25 µA
